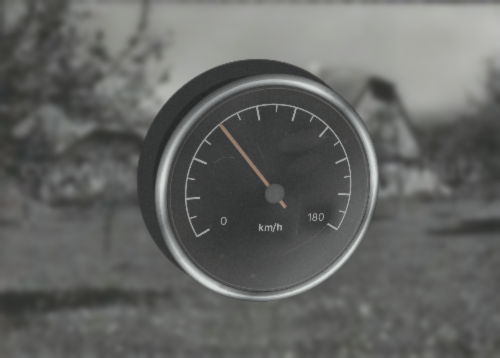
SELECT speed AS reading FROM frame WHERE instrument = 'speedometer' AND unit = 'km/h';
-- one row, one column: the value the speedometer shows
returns 60 km/h
